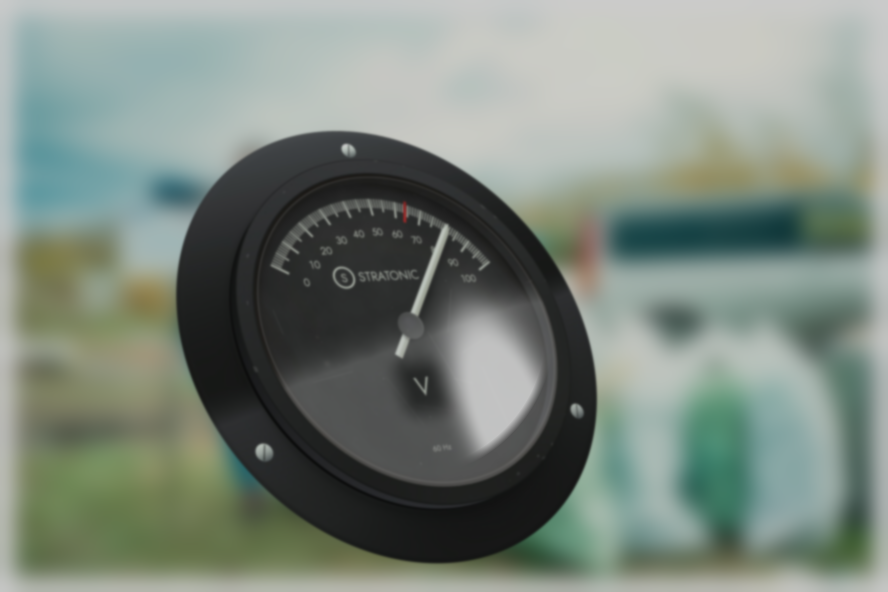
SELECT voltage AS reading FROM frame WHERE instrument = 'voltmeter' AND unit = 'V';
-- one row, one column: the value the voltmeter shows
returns 80 V
